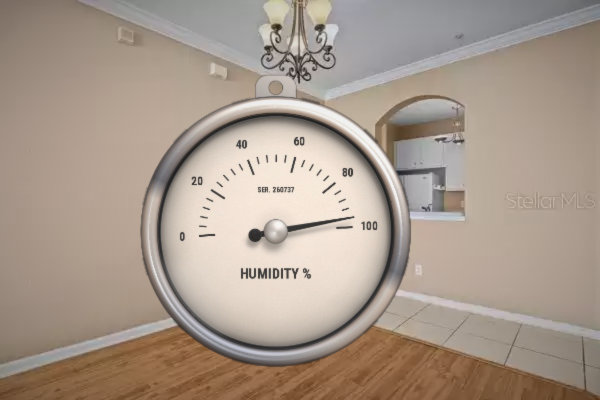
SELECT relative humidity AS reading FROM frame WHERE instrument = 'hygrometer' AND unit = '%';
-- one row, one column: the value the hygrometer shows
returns 96 %
